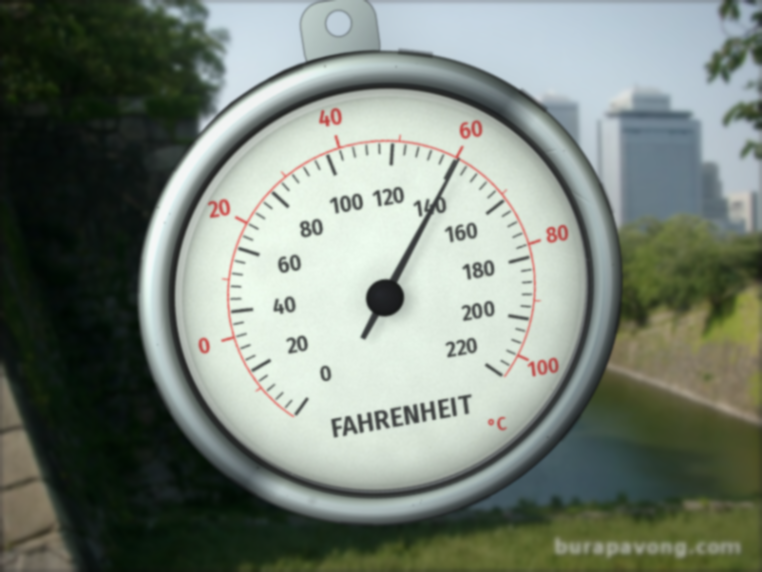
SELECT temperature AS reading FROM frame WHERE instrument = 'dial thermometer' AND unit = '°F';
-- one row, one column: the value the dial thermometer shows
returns 140 °F
